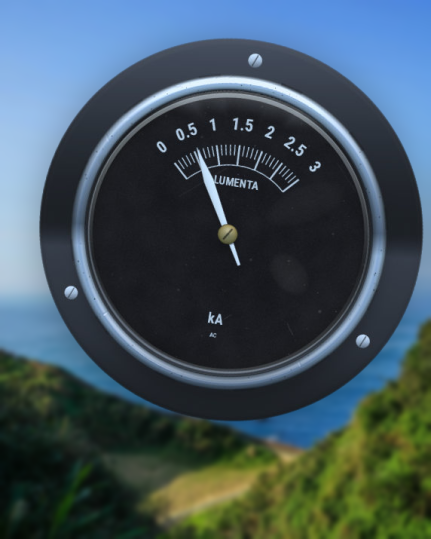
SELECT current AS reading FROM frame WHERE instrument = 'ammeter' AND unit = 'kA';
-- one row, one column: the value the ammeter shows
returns 0.6 kA
